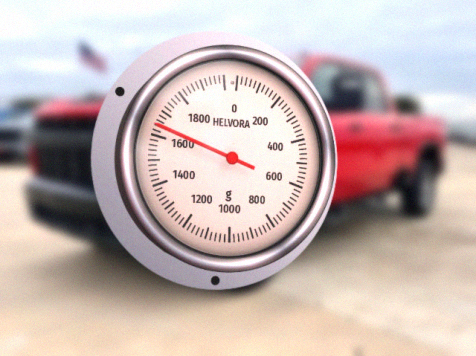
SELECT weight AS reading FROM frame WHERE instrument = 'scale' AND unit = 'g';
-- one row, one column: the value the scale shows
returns 1640 g
